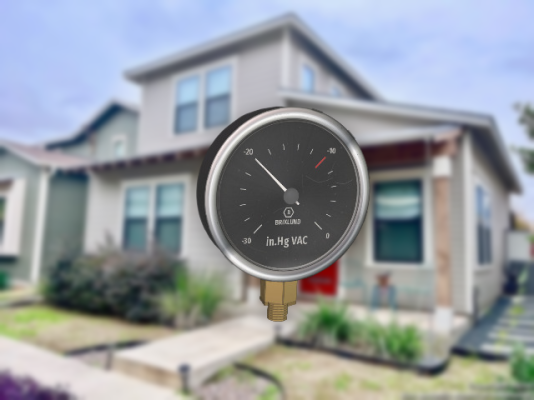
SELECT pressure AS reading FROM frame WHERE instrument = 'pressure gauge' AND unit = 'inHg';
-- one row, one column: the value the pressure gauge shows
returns -20 inHg
